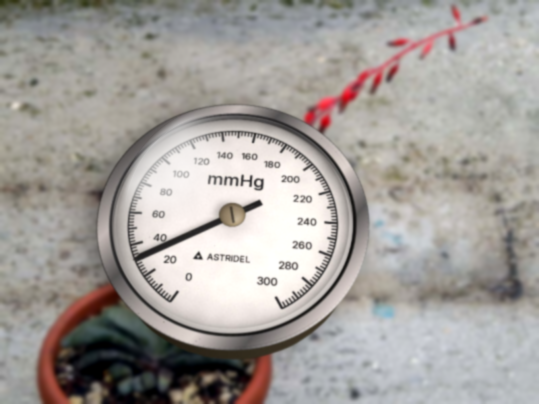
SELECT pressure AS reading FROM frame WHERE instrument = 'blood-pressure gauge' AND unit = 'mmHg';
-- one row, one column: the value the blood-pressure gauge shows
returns 30 mmHg
